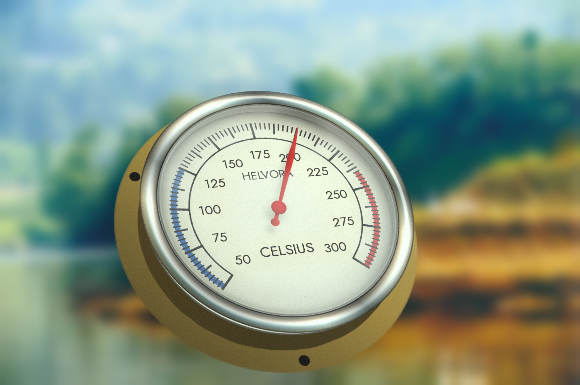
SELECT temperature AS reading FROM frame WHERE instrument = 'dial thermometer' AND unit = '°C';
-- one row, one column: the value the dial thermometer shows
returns 200 °C
